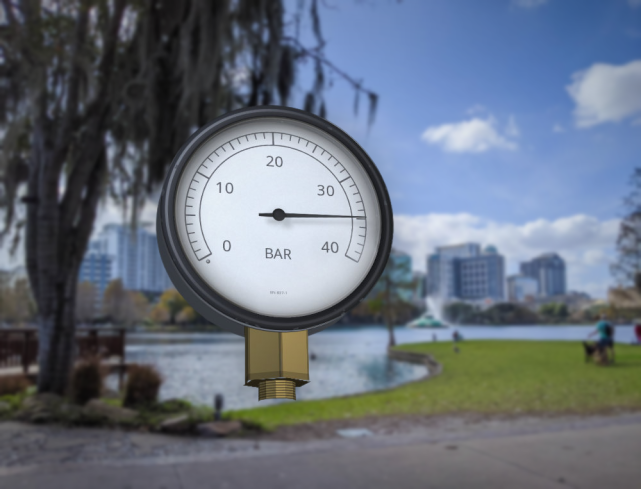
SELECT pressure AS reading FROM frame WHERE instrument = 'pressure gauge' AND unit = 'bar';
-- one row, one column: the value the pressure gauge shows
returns 35 bar
